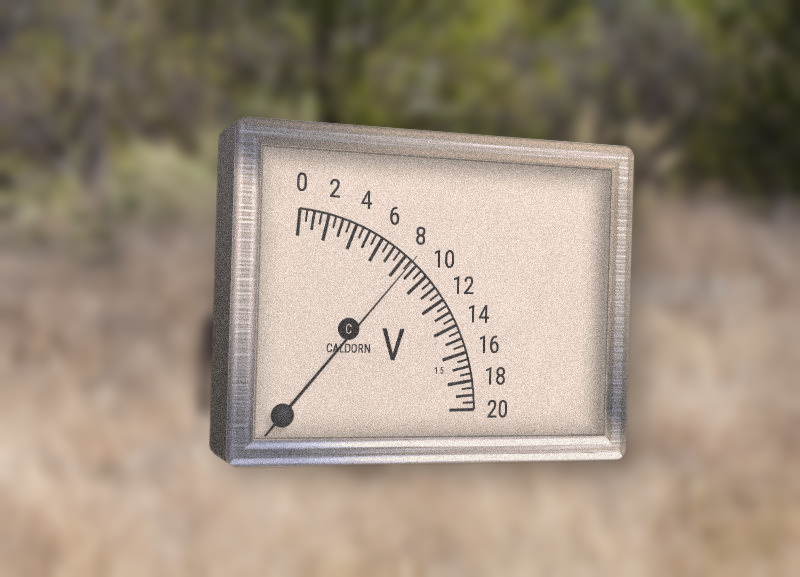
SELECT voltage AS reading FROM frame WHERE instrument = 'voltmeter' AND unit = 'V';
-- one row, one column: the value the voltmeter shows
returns 8.5 V
